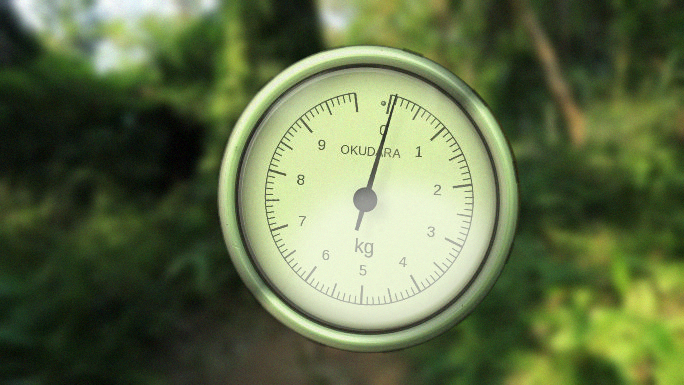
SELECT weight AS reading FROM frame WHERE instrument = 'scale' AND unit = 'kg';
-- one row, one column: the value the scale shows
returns 0.1 kg
